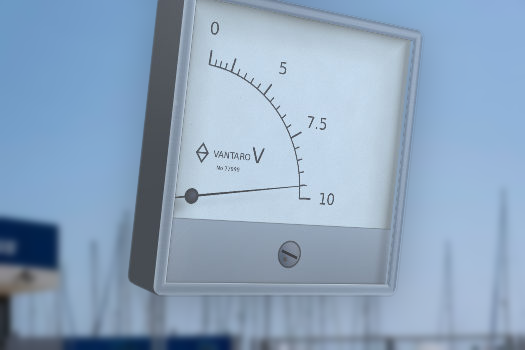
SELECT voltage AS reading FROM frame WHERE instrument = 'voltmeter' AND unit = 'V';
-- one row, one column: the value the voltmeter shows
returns 9.5 V
